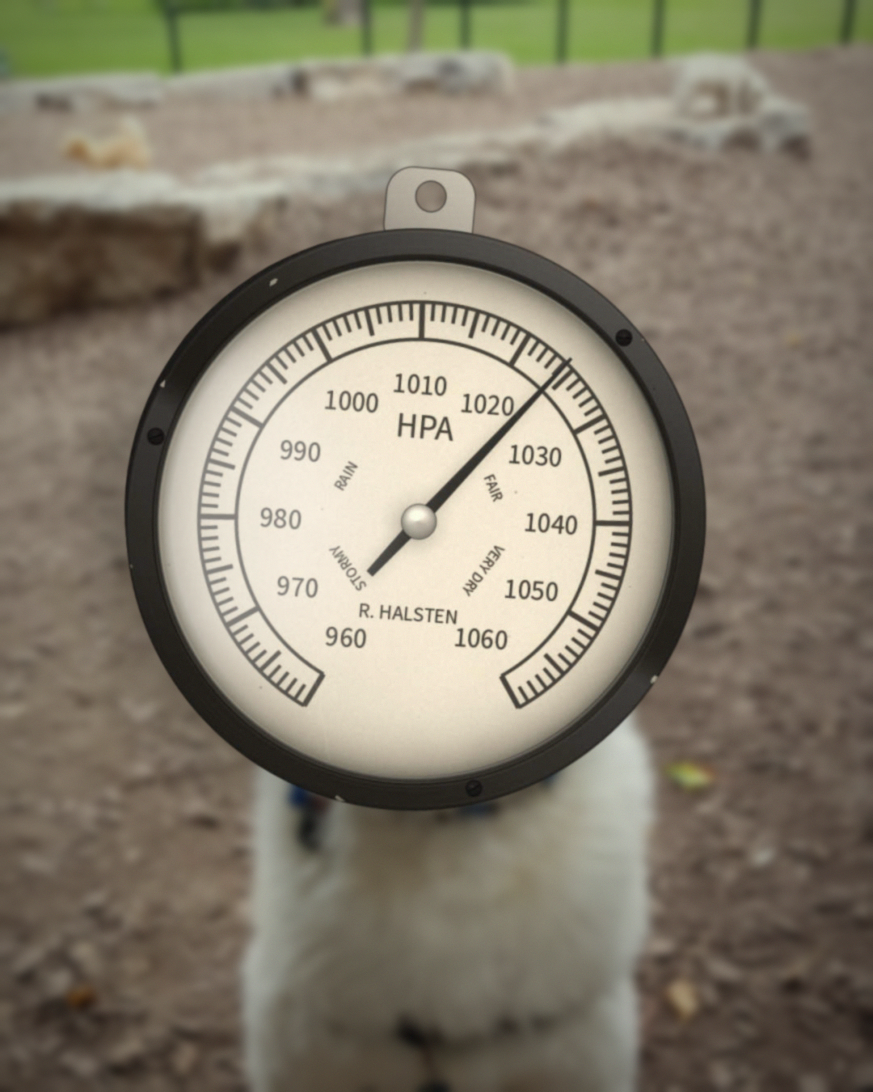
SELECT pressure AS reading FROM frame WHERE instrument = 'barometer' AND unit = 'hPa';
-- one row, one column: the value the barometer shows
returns 1024 hPa
